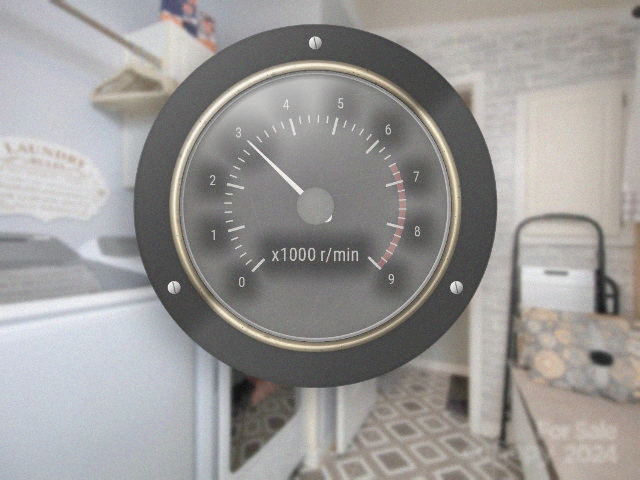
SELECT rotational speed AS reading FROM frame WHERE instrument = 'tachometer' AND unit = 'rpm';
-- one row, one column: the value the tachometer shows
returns 3000 rpm
